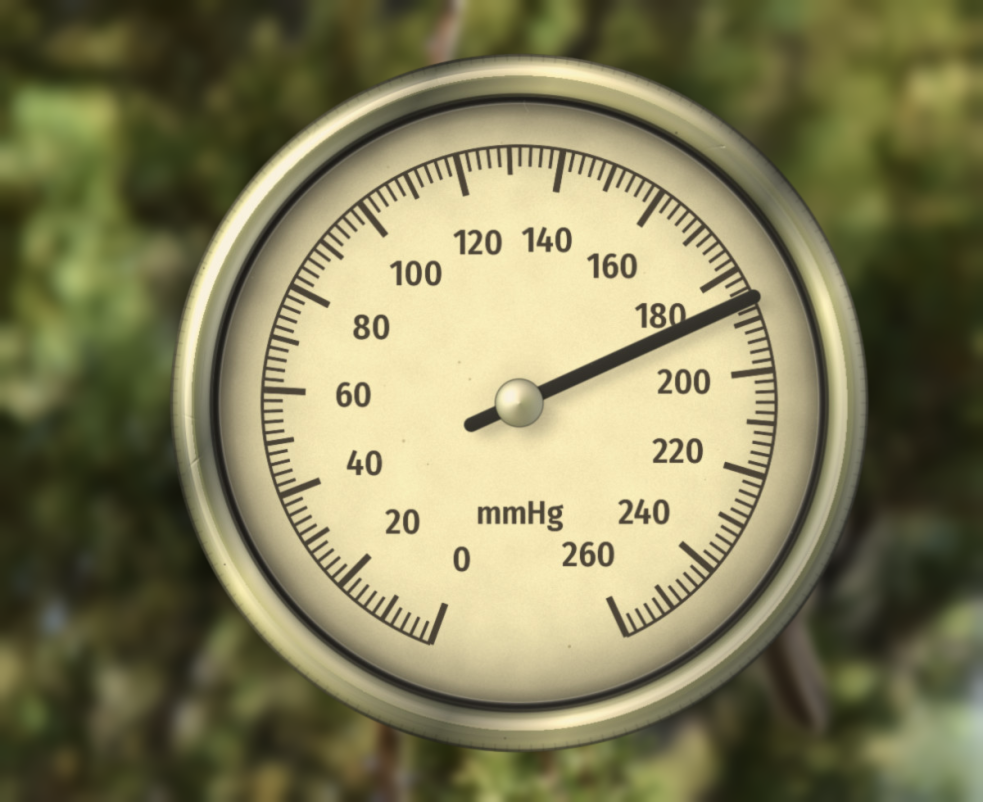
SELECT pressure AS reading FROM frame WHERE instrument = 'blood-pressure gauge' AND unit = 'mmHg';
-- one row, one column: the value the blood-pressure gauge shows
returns 186 mmHg
